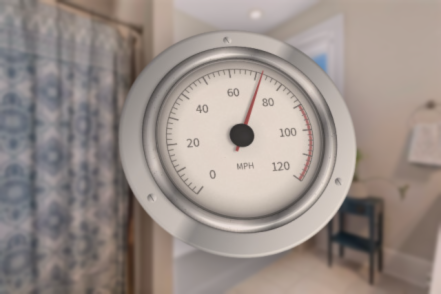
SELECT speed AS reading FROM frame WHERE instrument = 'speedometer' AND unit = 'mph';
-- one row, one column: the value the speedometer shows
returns 72 mph
